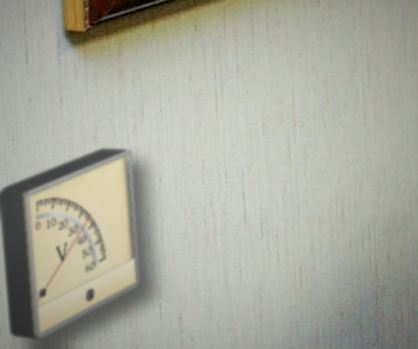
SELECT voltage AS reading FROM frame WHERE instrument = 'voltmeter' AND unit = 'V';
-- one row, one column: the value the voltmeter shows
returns 35 V
